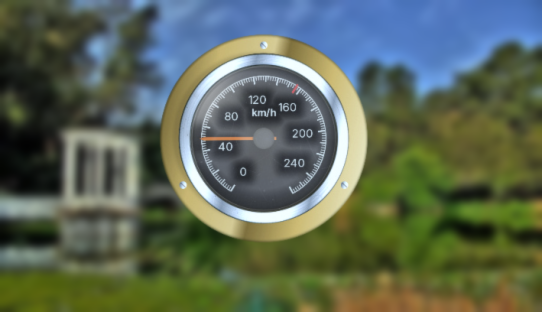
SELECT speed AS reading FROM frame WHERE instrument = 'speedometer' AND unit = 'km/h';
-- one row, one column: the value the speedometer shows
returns 50 km/h
